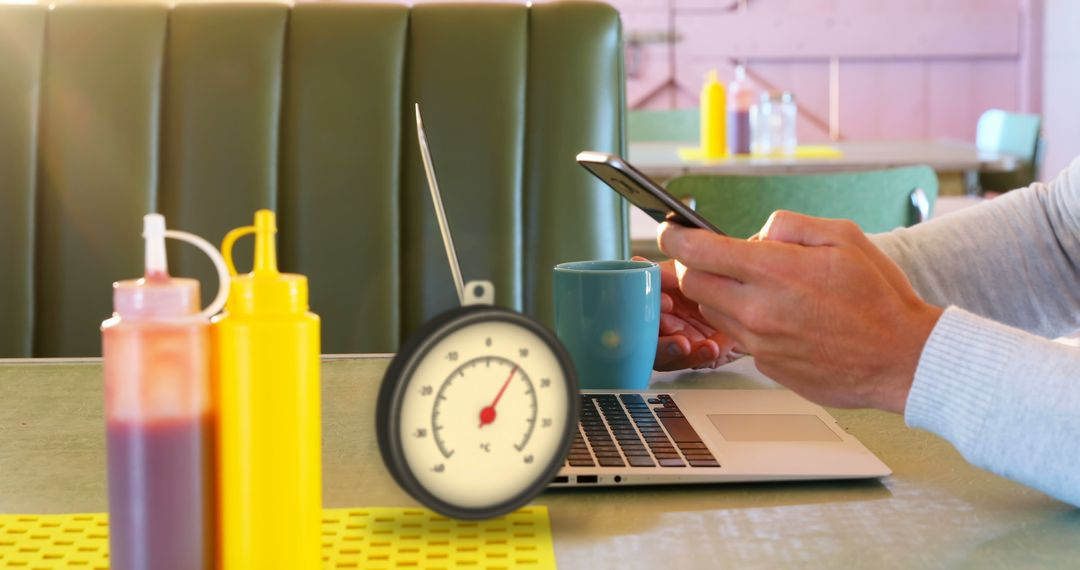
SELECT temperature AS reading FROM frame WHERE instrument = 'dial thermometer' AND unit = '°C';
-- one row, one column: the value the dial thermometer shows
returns 10 °C
